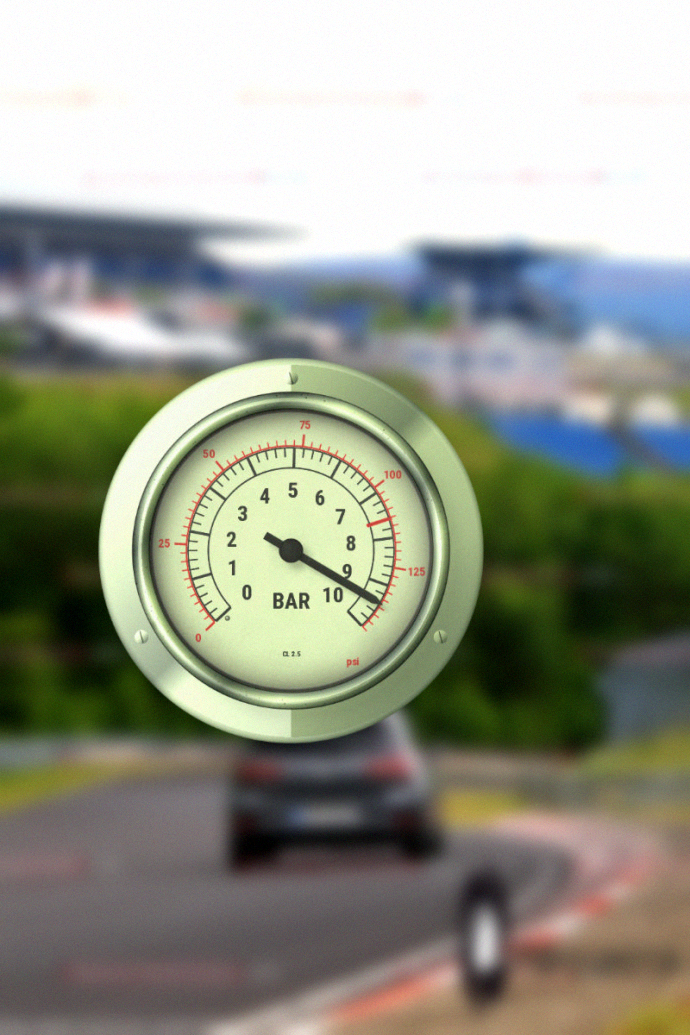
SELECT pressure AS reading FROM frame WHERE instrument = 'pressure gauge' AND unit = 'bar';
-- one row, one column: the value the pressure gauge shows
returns 9.4 bar
